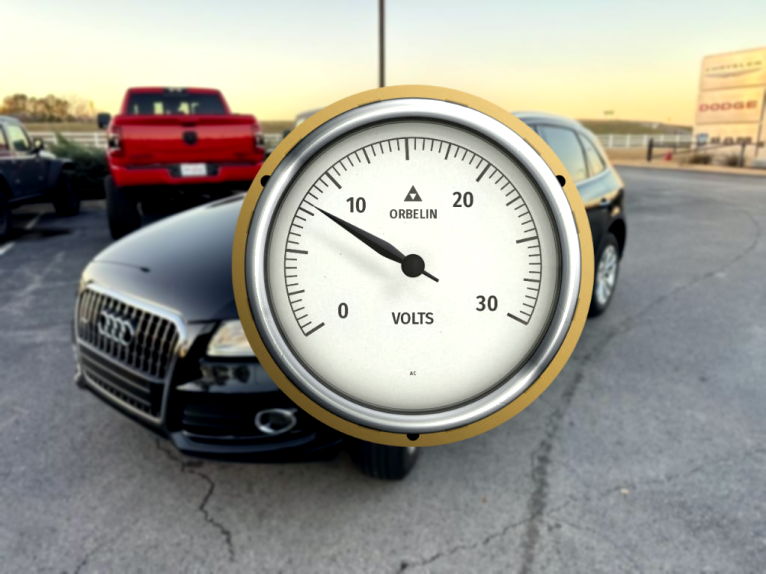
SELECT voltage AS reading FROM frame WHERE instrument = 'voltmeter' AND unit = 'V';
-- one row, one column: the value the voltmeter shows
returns 8 V
